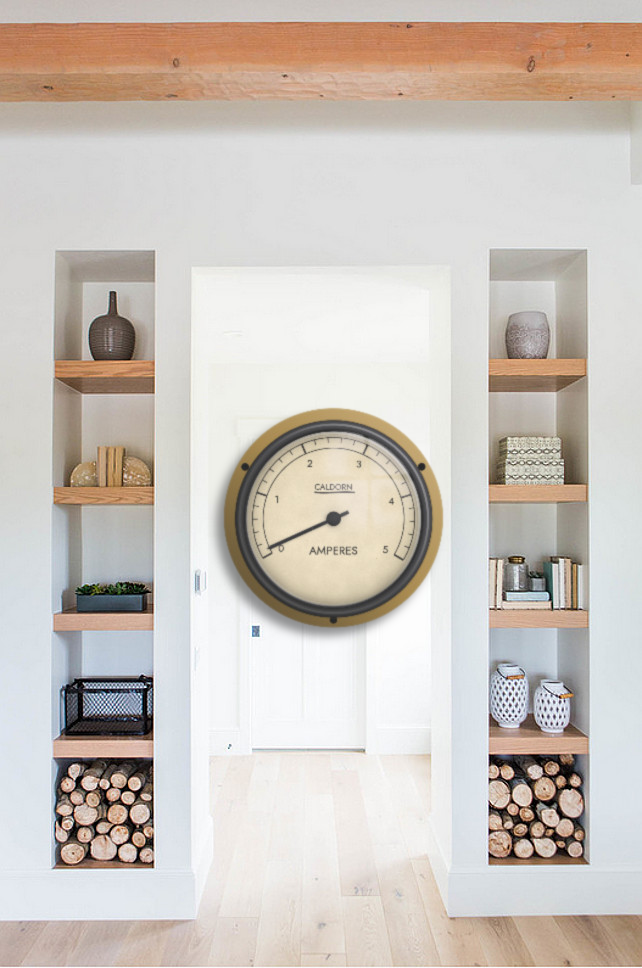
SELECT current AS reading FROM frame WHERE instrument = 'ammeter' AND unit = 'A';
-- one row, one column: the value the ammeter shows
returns 0.1 A
